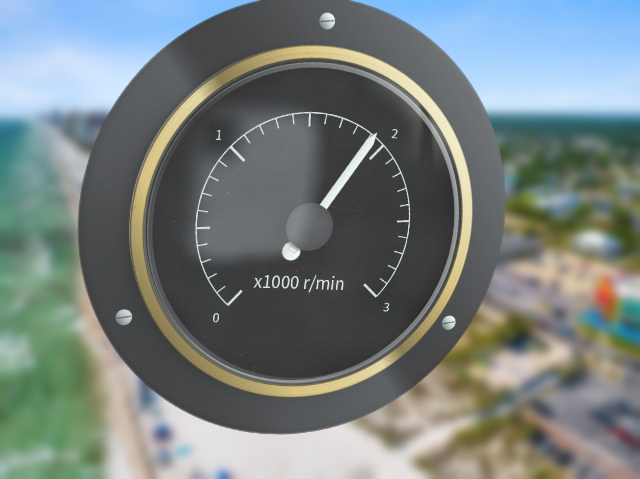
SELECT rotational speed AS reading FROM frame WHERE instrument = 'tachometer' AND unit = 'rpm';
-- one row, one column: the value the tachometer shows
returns 1900 rpm
